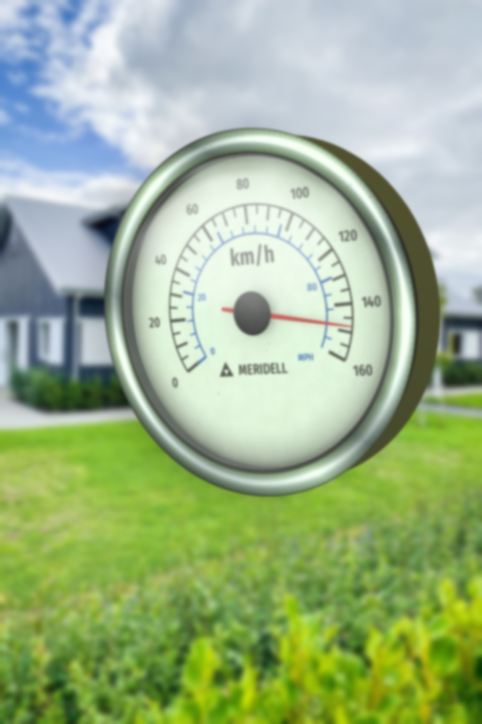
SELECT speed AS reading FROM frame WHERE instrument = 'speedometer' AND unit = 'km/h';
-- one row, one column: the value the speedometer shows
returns 147.5 km/h
